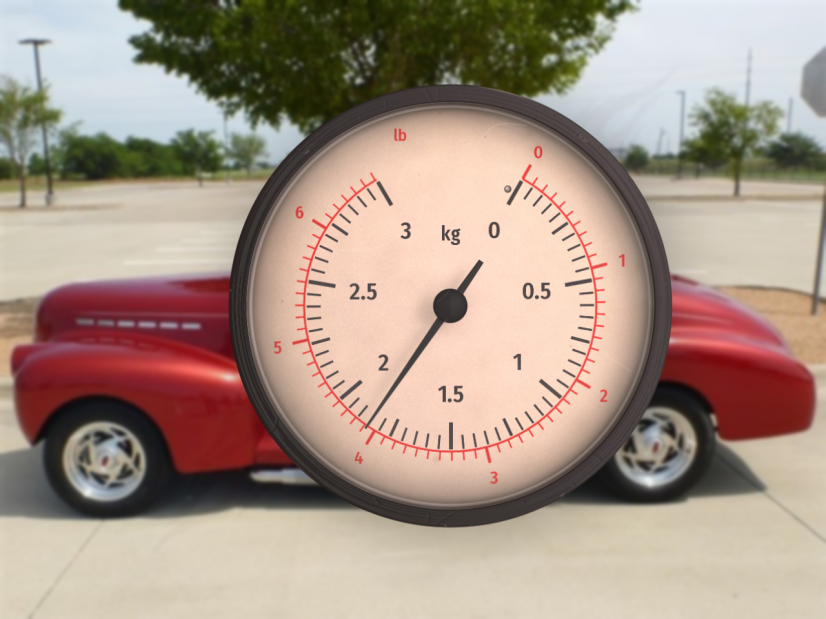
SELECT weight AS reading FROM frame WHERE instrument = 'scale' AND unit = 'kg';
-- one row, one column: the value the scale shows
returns 1.85 kg
